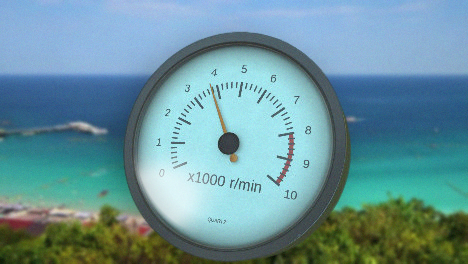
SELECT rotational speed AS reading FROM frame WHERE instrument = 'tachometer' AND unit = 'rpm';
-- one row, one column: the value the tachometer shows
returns 3800 rpm
